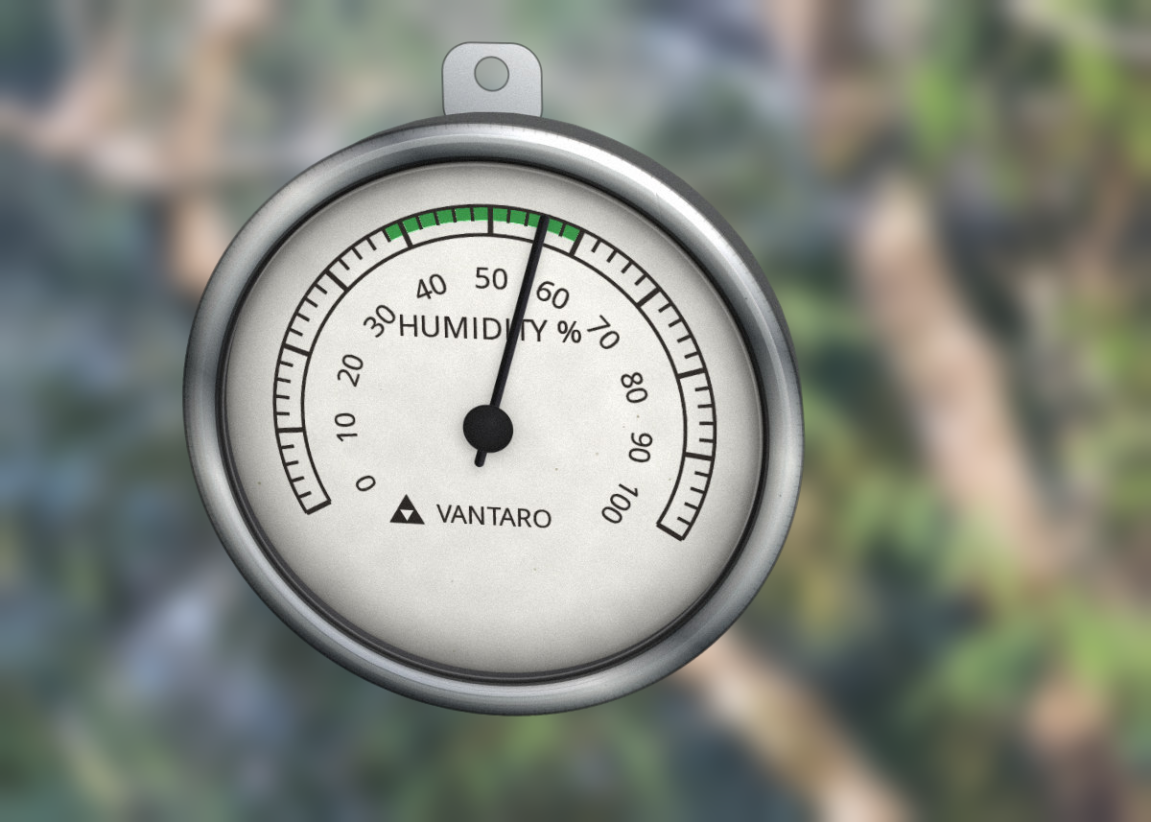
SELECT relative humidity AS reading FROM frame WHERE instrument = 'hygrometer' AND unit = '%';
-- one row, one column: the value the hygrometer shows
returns 56 %
